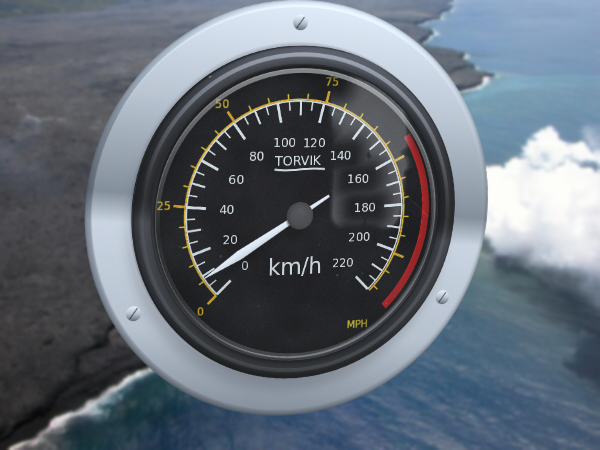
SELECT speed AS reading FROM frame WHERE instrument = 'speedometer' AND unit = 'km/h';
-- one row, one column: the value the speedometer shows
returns 10 km/h
